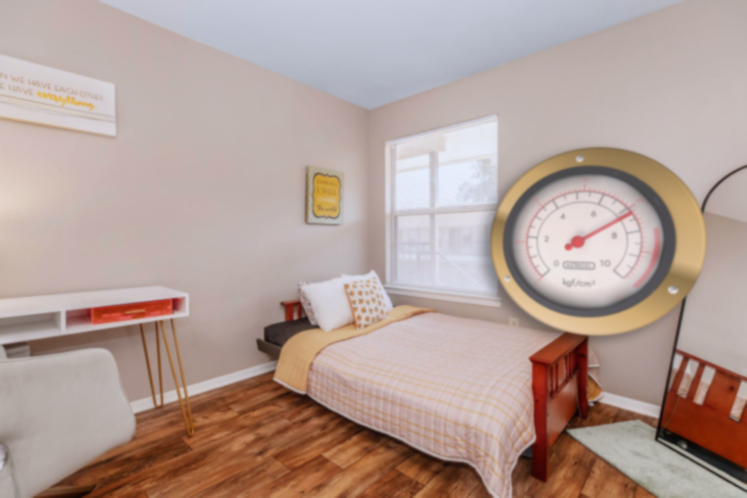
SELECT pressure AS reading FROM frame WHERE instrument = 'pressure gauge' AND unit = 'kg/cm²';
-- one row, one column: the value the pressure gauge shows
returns 7.25 kg/cm²
